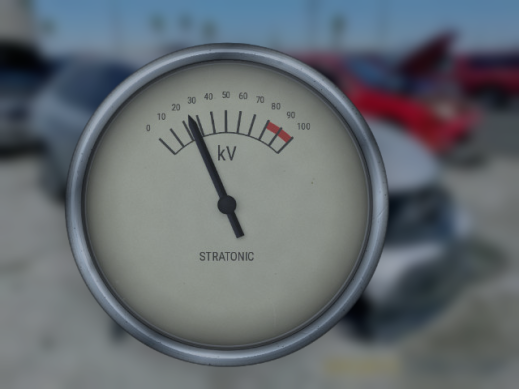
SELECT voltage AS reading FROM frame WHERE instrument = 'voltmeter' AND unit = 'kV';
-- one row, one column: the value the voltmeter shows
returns 25 kV
